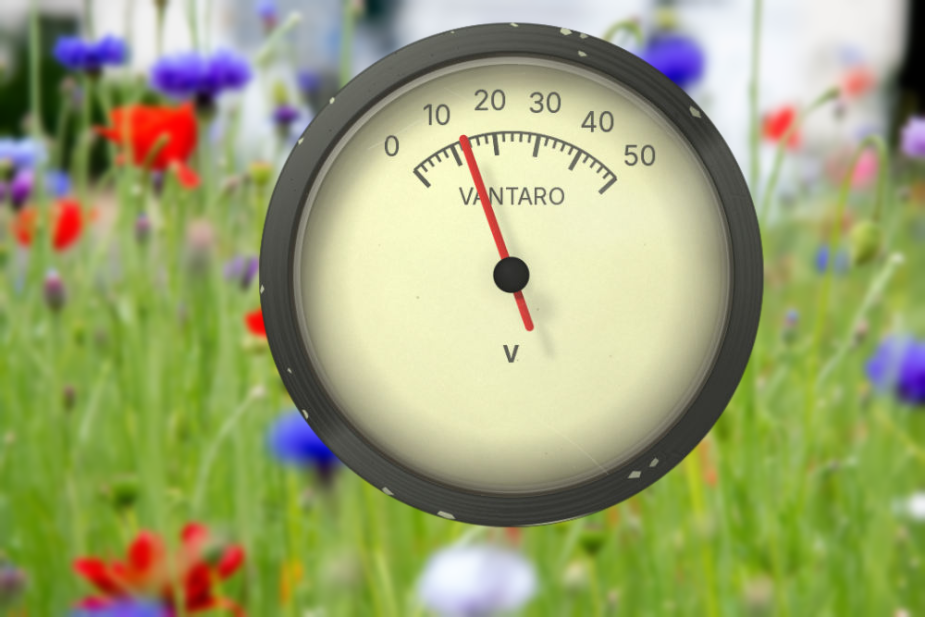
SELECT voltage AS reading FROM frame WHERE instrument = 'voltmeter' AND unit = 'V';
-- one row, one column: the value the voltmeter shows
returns 13 V
